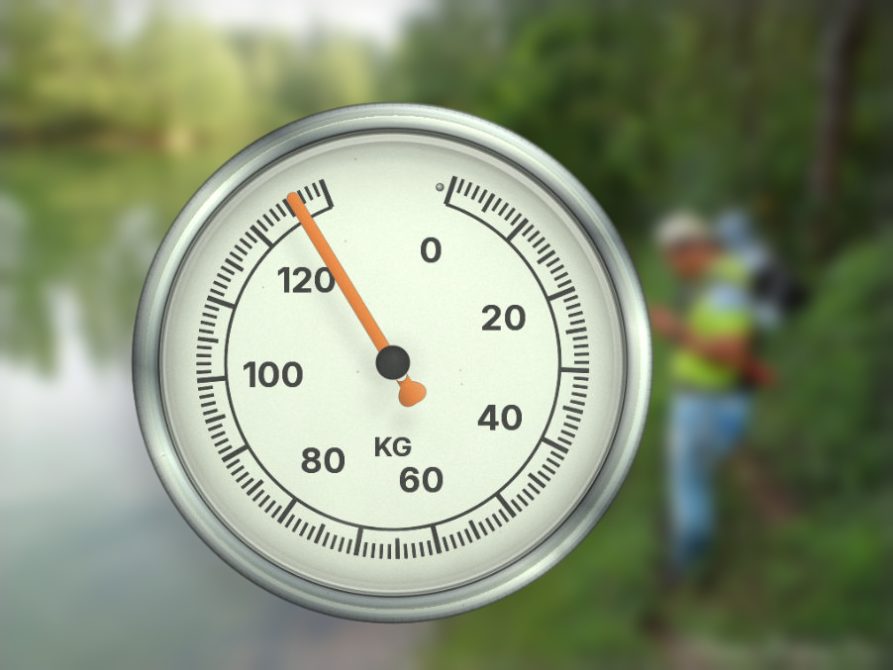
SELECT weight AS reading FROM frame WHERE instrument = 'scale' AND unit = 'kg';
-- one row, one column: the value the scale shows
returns 126 kg
